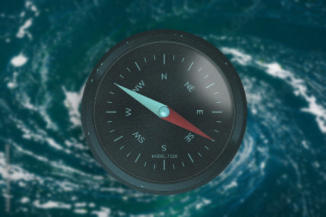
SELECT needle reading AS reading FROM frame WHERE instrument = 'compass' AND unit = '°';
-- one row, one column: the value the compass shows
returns 120 °
